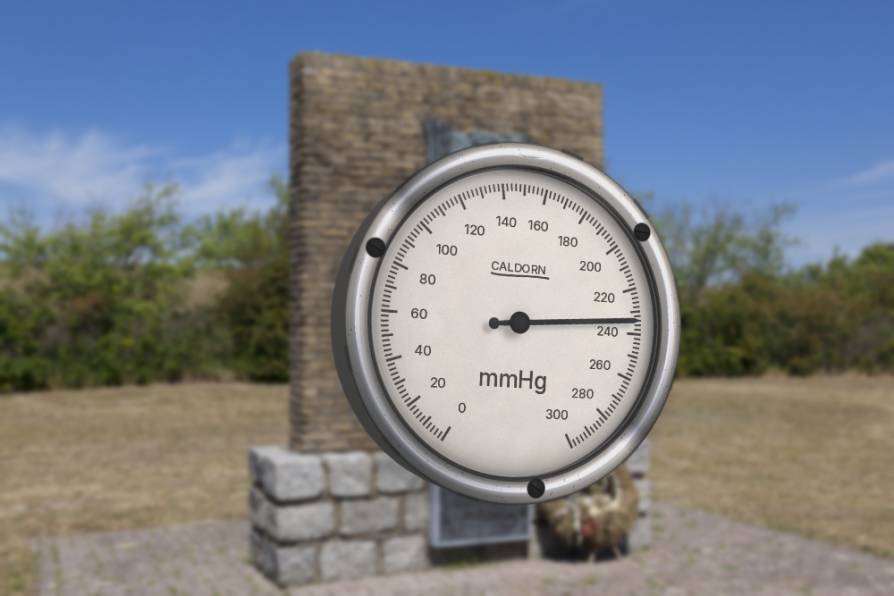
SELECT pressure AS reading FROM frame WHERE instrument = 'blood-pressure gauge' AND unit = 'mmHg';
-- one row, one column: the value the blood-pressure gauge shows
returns 234 mmHg
